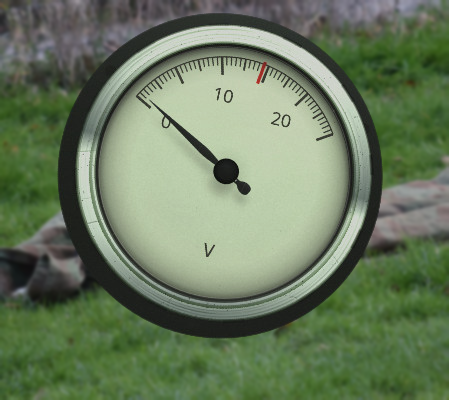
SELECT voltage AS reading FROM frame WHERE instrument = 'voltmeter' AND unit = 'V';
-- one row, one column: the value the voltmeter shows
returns 0.5 V
